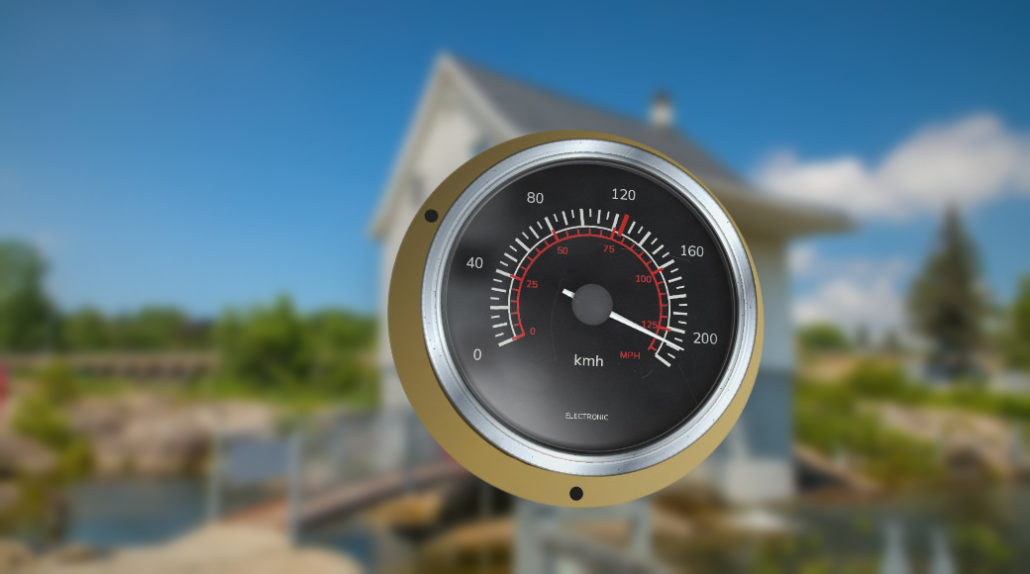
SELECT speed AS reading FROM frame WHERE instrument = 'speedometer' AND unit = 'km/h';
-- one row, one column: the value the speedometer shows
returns 210 km/h
